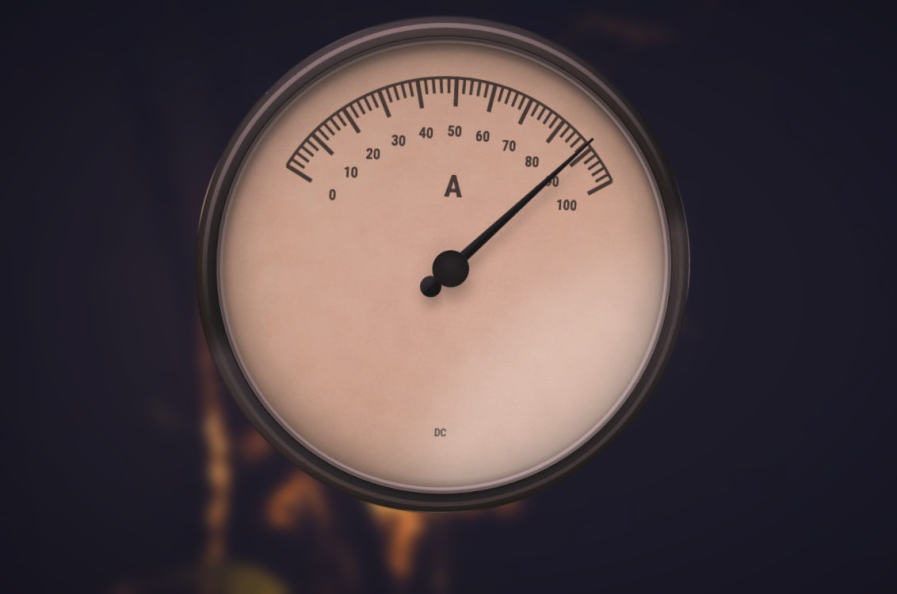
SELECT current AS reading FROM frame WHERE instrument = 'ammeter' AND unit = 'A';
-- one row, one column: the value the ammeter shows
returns 88 A
